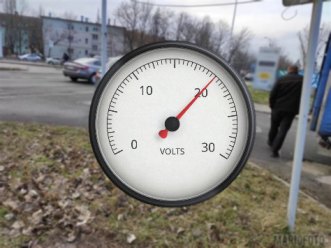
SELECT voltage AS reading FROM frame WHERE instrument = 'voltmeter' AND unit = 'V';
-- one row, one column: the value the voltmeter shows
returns 20 V
